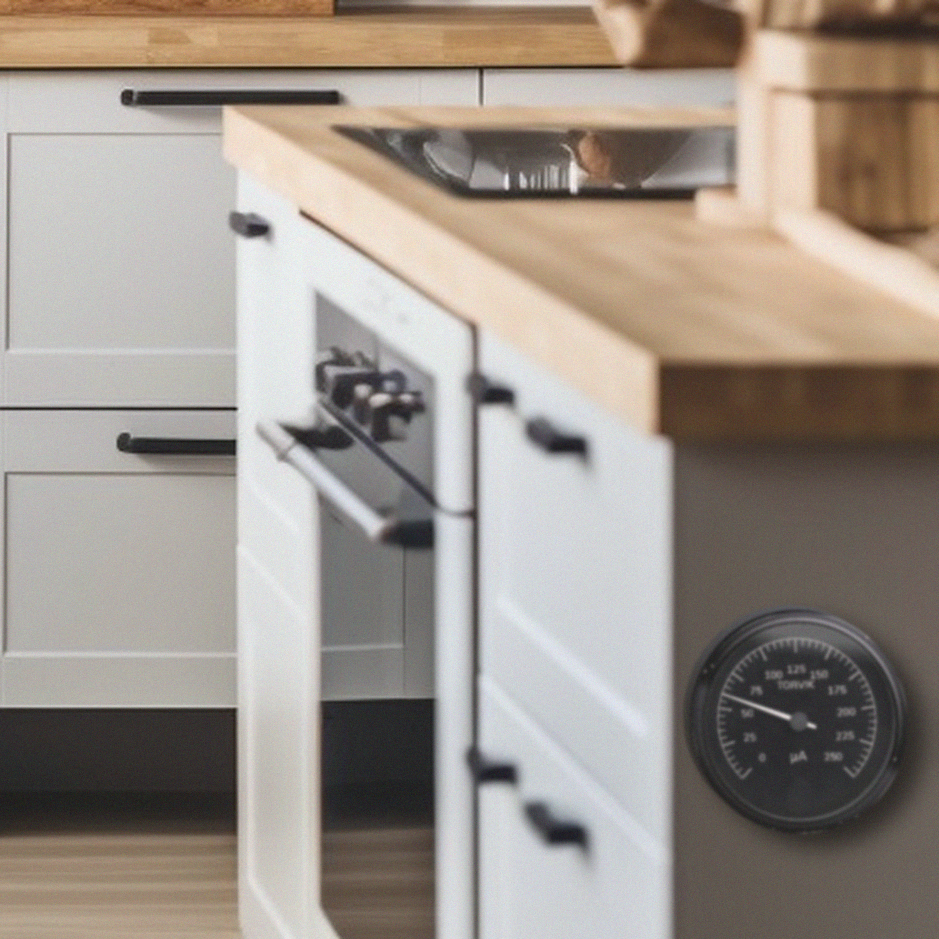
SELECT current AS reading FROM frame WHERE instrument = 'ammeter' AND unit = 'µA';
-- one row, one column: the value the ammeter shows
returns 60 µA
